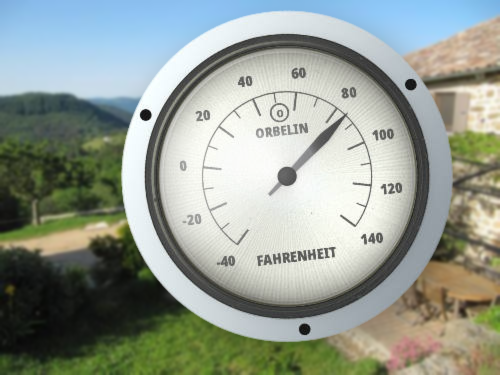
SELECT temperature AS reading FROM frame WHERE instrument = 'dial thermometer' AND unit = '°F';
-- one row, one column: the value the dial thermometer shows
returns 85 °F
